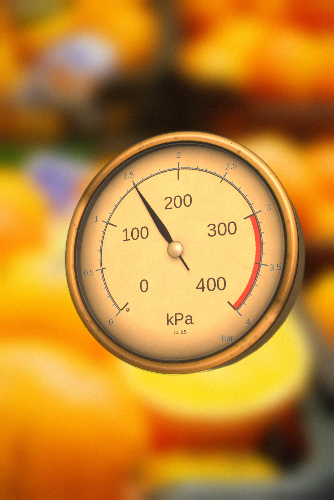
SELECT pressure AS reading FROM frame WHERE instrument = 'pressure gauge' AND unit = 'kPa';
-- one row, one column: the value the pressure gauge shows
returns 150 kPa
